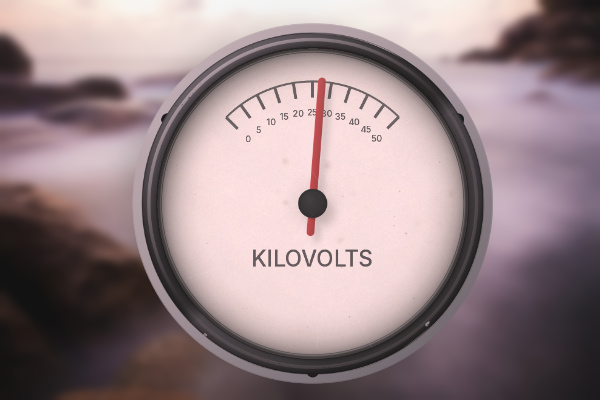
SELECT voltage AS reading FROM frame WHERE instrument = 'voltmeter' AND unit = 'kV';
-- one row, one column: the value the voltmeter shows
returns 27.5 kV
